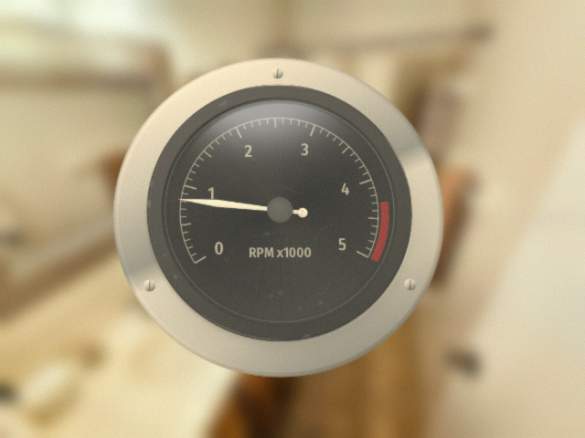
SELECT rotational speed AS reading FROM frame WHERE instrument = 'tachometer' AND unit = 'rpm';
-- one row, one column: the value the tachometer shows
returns 800 rpm
